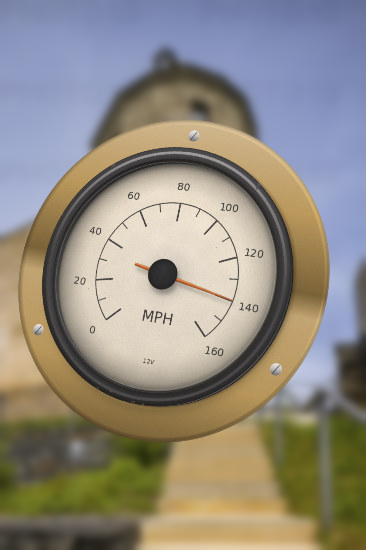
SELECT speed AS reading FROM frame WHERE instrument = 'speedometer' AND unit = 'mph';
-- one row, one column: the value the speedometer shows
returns 140 mph
